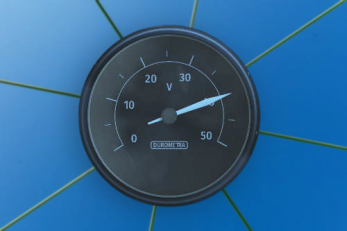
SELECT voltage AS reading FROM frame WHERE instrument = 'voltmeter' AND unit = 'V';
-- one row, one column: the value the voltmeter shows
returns 40 V
